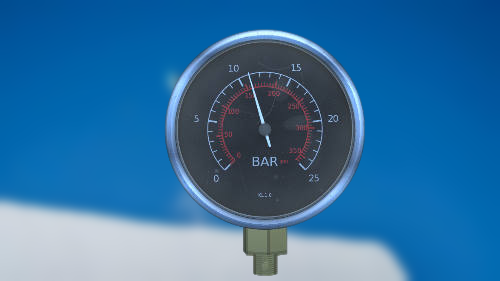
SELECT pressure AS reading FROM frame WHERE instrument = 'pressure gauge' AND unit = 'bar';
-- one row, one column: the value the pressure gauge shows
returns 11 bar
